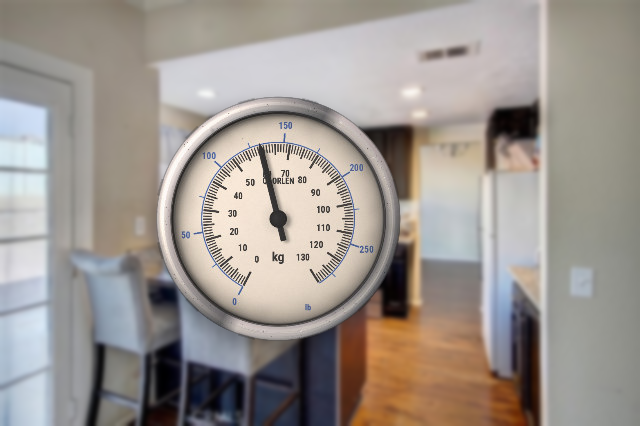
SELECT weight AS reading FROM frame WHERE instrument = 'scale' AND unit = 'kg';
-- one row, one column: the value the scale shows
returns 60 kg
